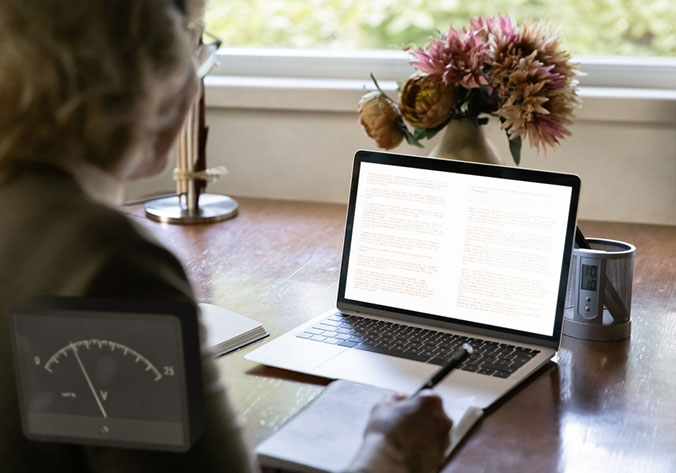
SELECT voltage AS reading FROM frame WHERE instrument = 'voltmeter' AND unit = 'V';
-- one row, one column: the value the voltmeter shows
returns 7.5 V
